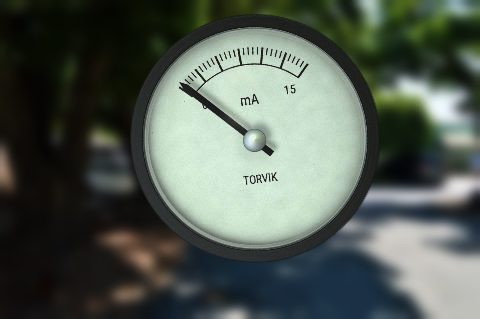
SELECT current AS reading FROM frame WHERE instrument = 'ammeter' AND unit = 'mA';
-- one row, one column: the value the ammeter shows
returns 0.5 mA
